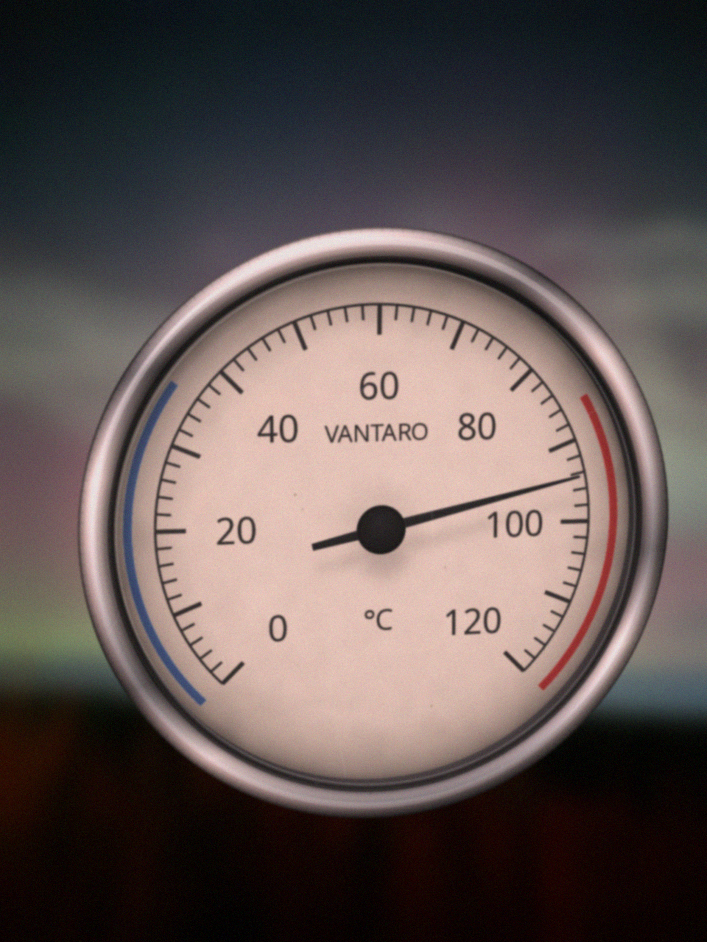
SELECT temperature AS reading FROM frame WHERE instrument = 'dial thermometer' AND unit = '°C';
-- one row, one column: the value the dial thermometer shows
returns 94 °C
